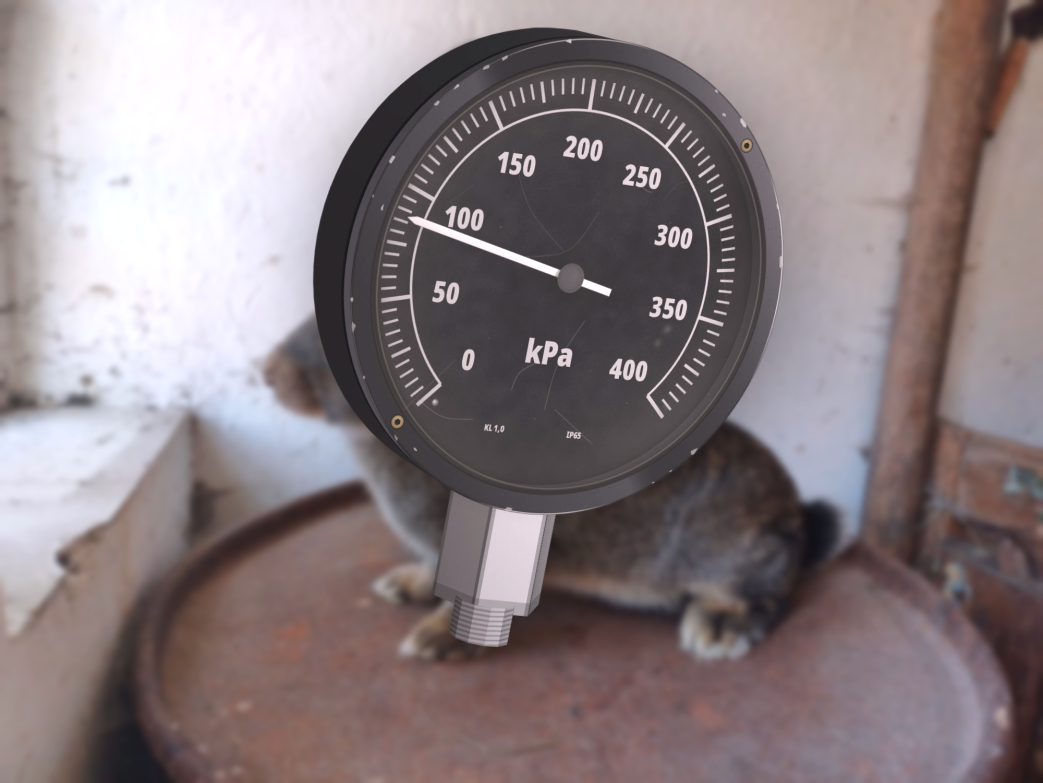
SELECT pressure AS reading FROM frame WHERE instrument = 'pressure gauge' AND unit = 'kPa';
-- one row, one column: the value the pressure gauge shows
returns 87.5 kPa
